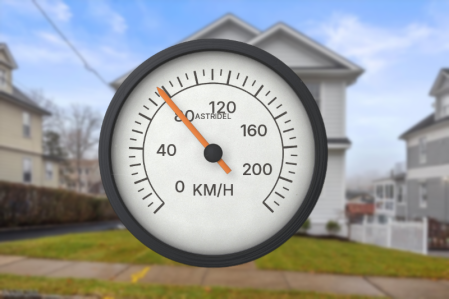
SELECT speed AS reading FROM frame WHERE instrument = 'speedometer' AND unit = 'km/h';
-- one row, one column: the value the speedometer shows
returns 77.5 km/h
